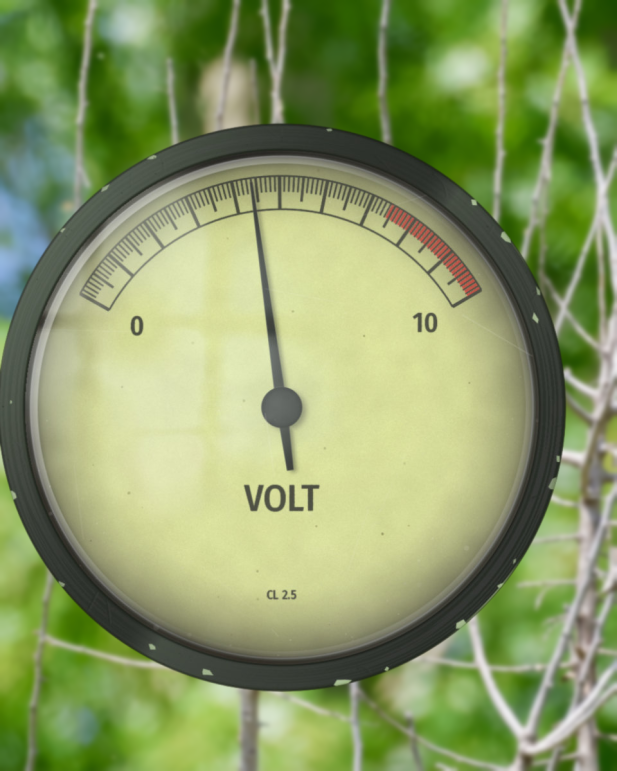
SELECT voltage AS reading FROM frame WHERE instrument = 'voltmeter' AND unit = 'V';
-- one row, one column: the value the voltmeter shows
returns 4.4 V
